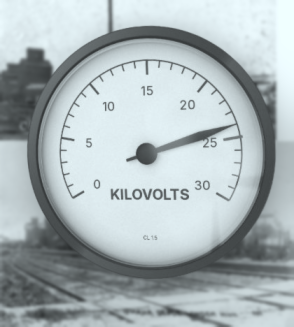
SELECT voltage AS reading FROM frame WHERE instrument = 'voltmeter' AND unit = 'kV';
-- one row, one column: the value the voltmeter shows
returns 24 kV
